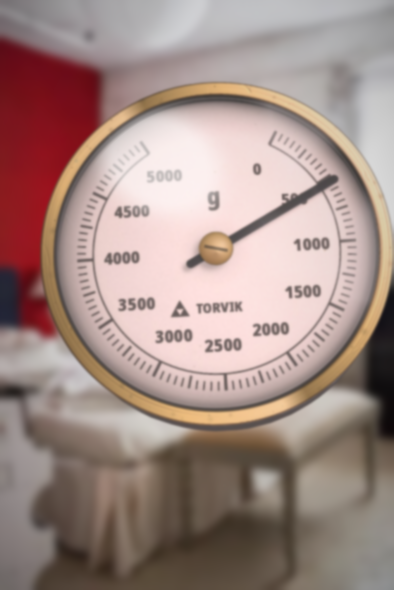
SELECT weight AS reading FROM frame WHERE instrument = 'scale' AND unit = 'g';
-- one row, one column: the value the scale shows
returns 550 g
